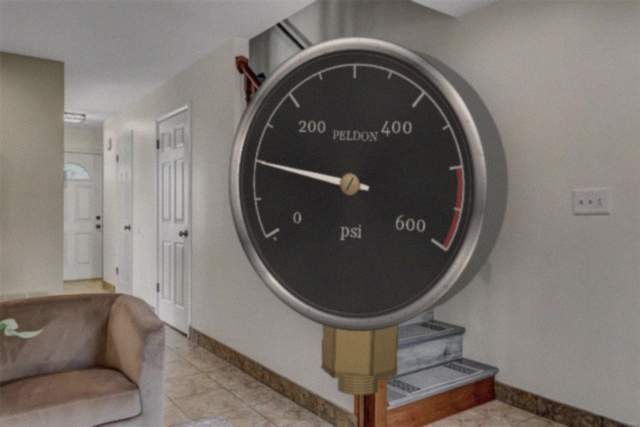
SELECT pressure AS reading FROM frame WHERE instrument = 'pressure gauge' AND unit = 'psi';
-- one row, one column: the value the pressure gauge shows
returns 100 psi
